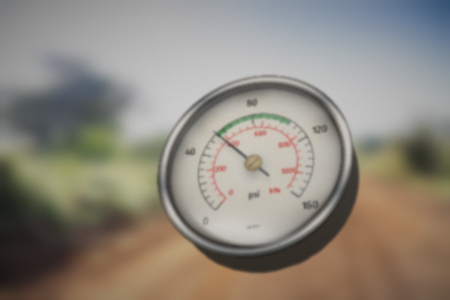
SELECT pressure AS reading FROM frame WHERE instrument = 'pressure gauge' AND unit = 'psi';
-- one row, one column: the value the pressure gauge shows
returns 55 psi
